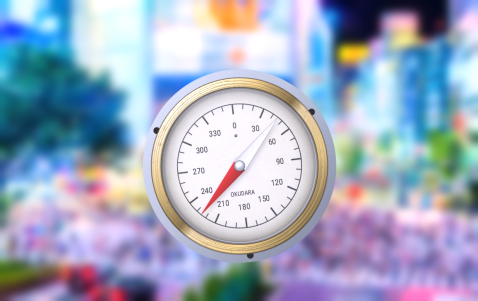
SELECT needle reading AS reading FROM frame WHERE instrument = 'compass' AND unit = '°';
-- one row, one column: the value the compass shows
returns 225 °
